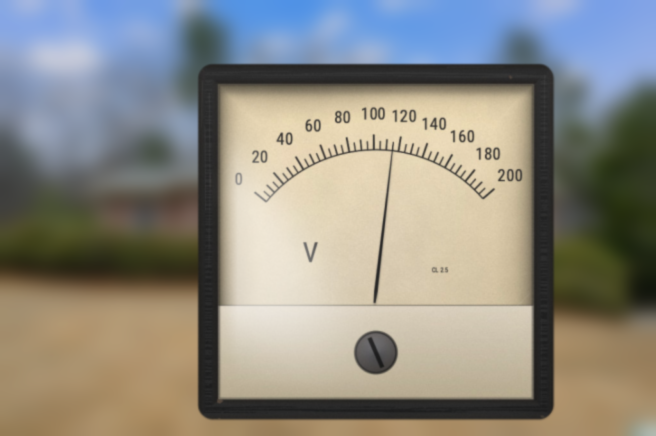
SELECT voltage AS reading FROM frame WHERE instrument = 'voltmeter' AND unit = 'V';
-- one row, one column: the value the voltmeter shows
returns 115 V
